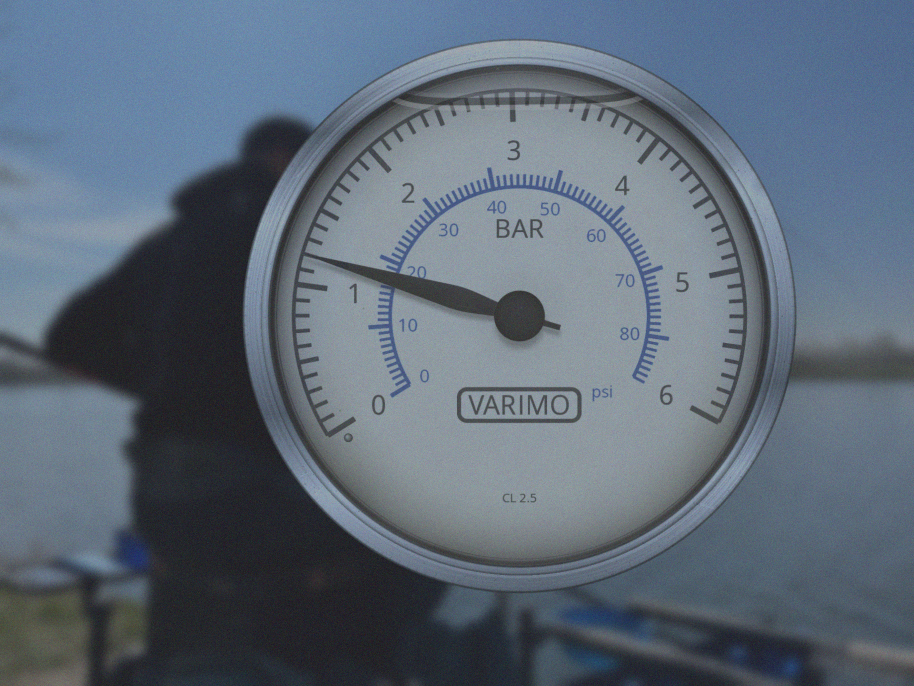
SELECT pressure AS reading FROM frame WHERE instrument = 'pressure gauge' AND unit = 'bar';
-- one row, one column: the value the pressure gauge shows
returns 1.2 bar
